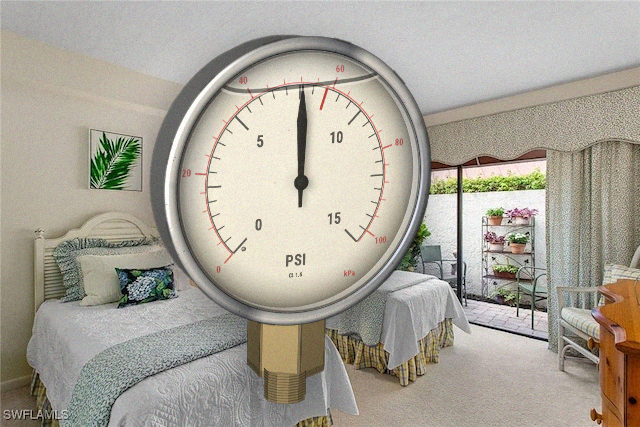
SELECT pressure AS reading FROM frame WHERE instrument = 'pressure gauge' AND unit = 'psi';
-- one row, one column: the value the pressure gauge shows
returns 7.5 psi
